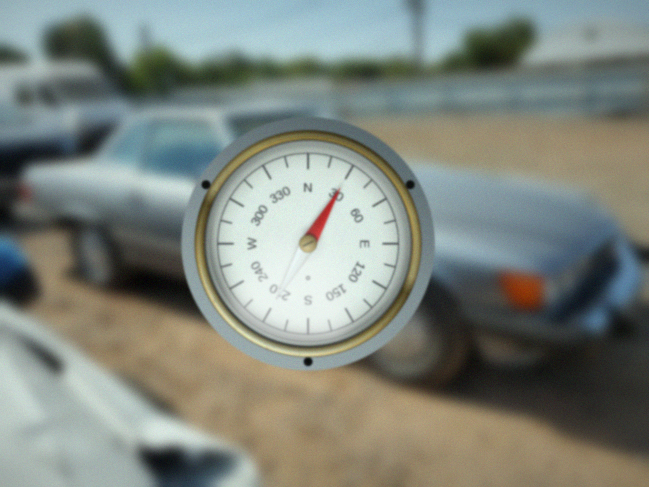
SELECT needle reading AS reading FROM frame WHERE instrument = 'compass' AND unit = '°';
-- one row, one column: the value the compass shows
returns 30 °
